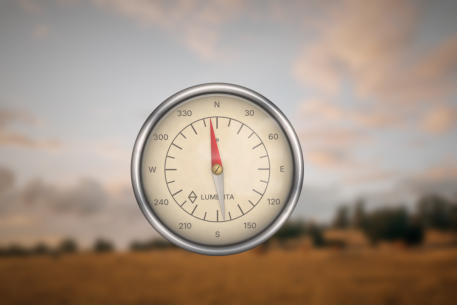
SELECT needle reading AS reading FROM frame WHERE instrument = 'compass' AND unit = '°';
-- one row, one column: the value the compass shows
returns 352.5 °
